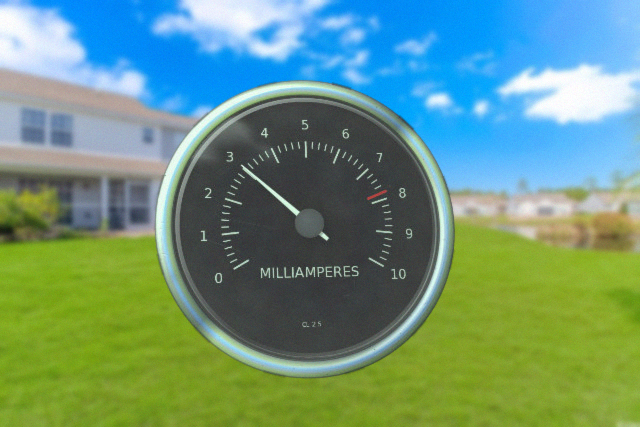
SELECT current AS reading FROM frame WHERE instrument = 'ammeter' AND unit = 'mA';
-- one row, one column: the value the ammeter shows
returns 3 mA
